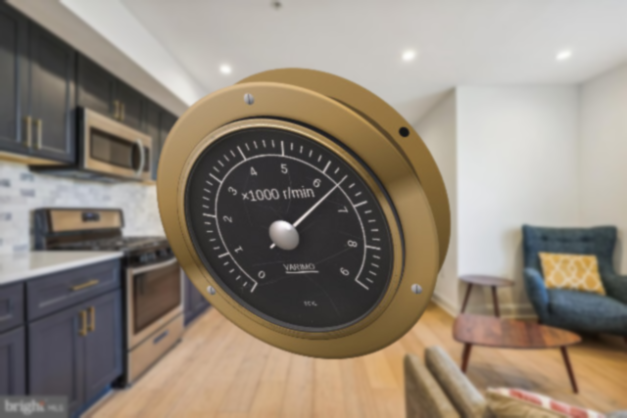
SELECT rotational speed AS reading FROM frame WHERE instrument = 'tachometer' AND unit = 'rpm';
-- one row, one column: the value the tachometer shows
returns 6400 rpm
